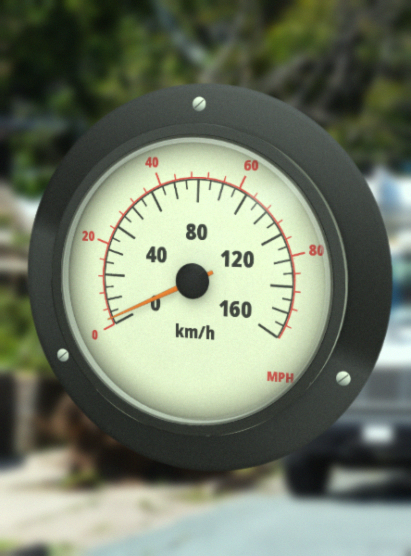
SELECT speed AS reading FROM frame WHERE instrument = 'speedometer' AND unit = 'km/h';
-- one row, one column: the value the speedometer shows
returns 2.5 km/h
